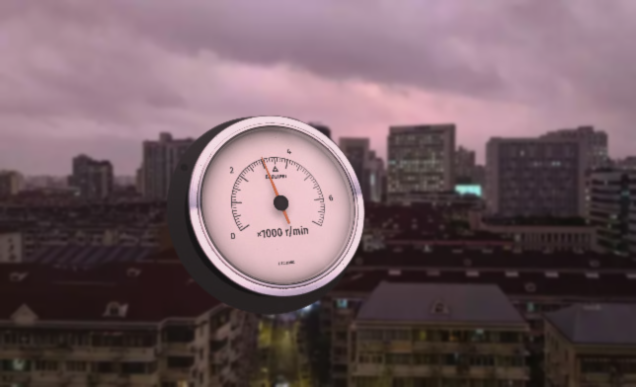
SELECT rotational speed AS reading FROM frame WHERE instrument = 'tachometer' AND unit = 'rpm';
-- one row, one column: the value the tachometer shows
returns 3000 rpm
